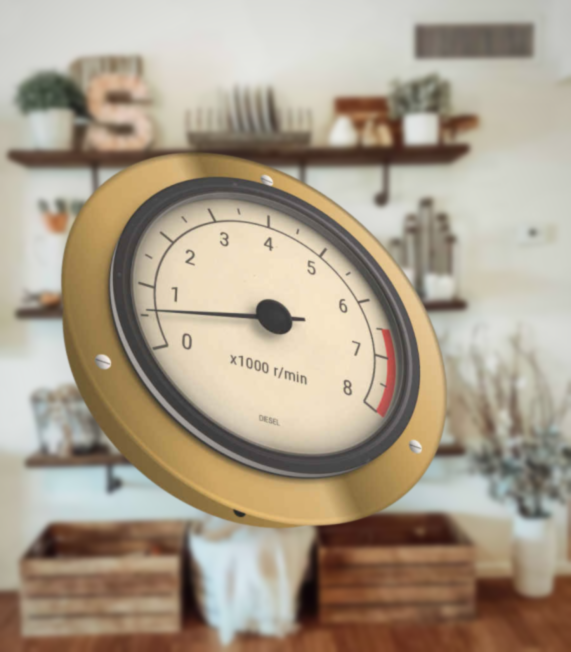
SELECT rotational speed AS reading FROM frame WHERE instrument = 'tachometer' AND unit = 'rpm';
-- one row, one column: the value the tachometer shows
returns 500 rpm
